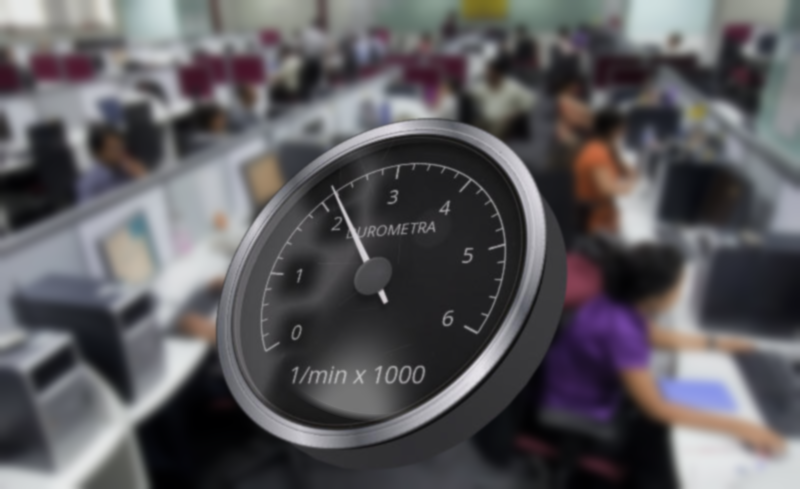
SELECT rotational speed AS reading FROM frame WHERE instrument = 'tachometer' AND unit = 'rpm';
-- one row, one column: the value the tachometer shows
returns 2200 rpm
